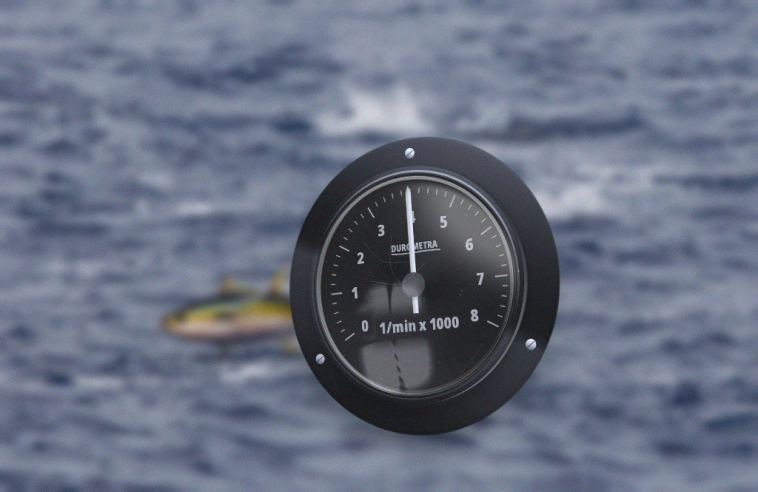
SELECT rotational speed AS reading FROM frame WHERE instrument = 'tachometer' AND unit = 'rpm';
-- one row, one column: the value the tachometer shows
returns 4000 rpm
